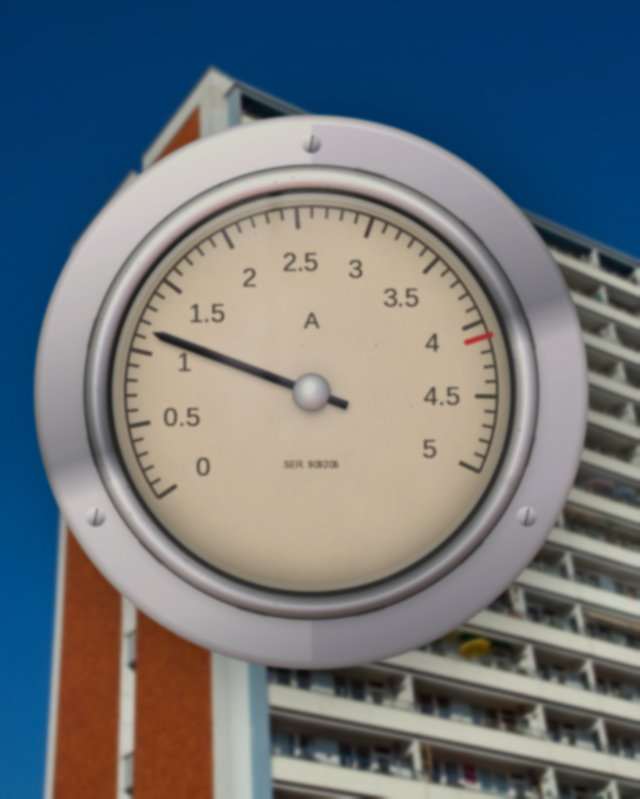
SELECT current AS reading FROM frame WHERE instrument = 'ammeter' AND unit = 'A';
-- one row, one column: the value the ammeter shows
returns 1.15 A
